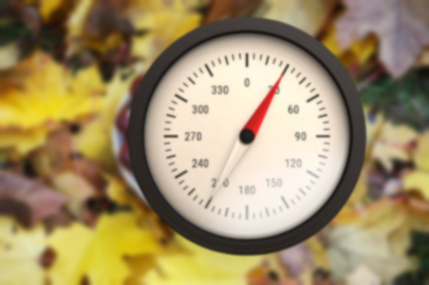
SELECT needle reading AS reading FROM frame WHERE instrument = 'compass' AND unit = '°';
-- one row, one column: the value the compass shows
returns 30 °
